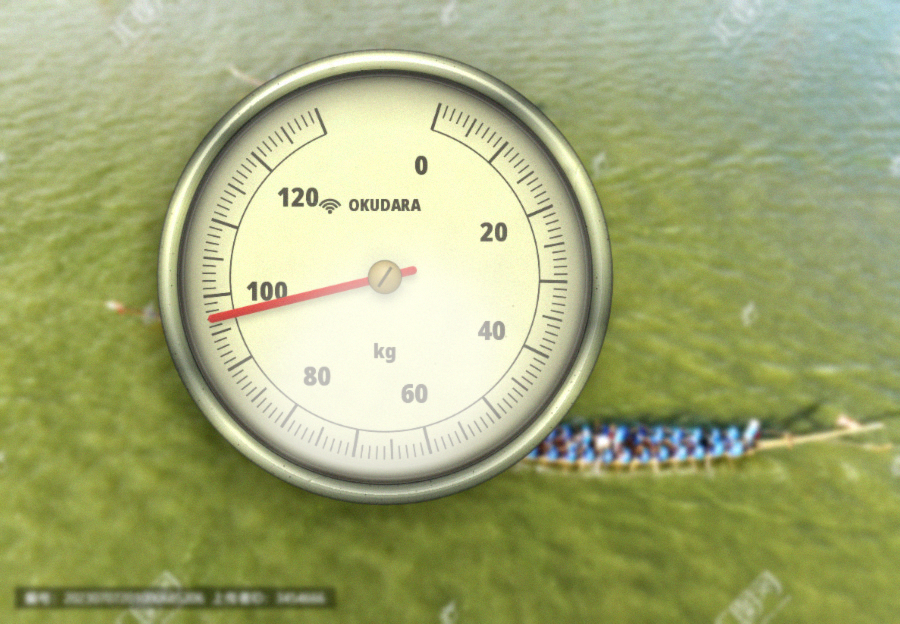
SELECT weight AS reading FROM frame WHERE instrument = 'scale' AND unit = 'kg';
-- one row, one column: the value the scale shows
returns 97 kg
